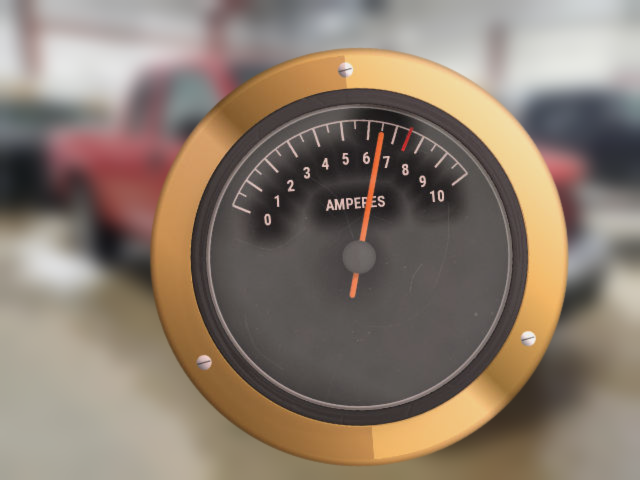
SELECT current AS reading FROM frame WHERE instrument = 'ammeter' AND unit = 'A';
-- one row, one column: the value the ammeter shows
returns 6.5 A
